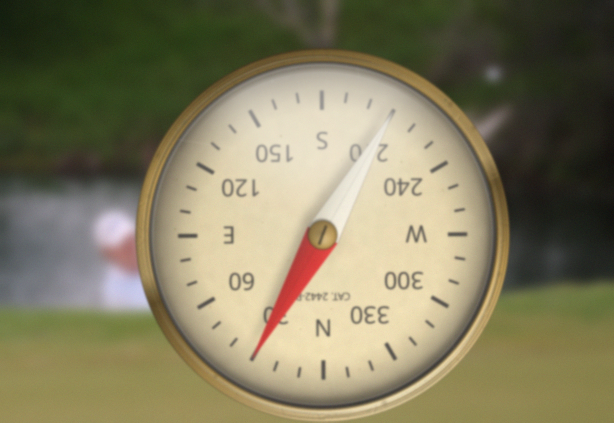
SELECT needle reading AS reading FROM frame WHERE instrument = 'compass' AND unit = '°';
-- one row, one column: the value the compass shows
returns 30 °
